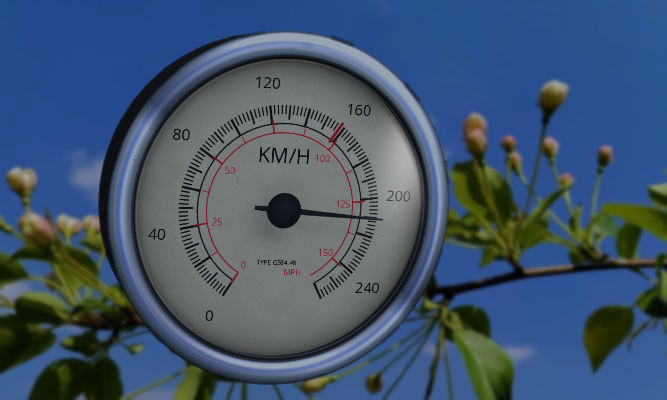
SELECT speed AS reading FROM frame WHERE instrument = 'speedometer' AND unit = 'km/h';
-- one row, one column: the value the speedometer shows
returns 210 km/h
